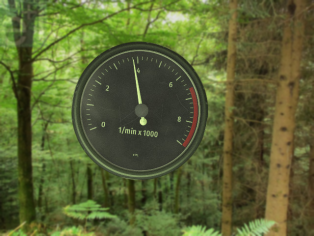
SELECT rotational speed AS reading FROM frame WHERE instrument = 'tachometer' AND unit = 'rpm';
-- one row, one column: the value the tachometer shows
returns 3800 rpm
